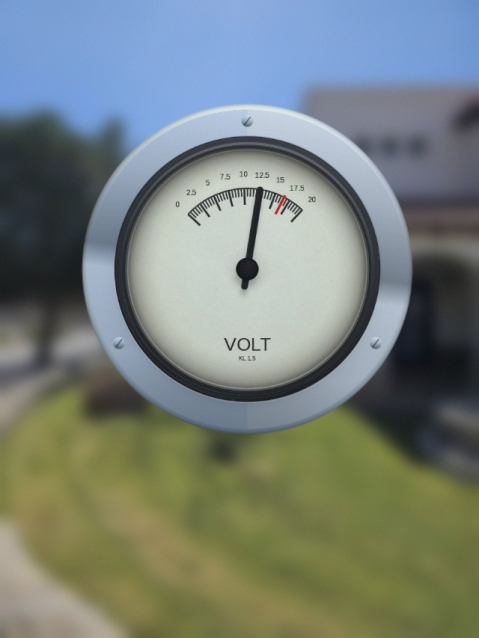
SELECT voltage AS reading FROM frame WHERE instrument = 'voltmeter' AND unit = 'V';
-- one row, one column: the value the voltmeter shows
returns 12.5 V
